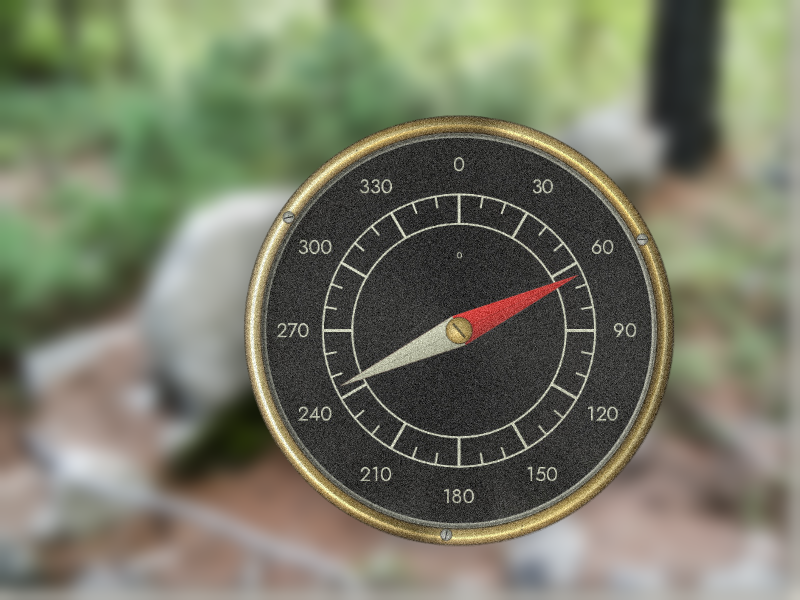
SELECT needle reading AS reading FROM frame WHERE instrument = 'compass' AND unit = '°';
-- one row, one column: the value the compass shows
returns 65 °
